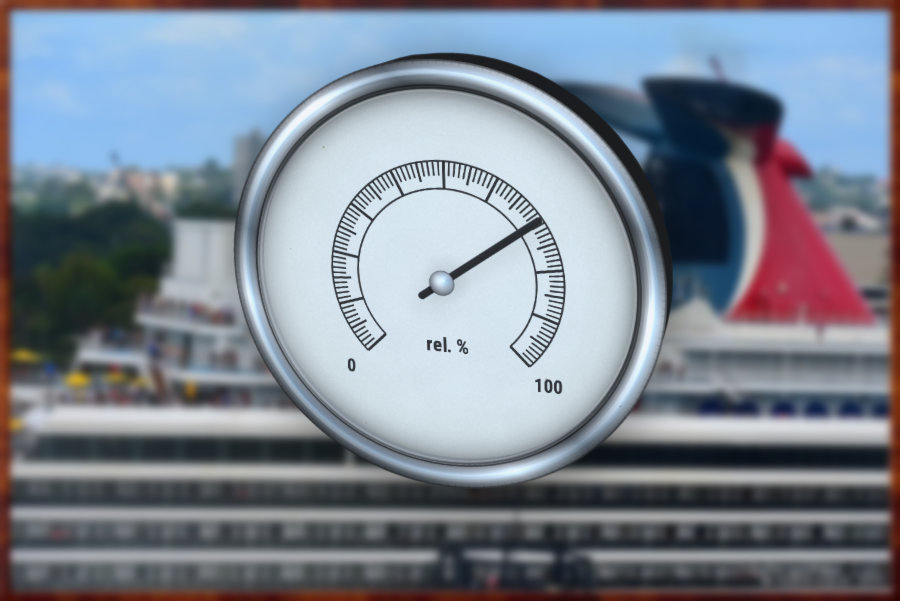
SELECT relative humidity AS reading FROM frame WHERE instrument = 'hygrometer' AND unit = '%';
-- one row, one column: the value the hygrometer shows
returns 70 %
